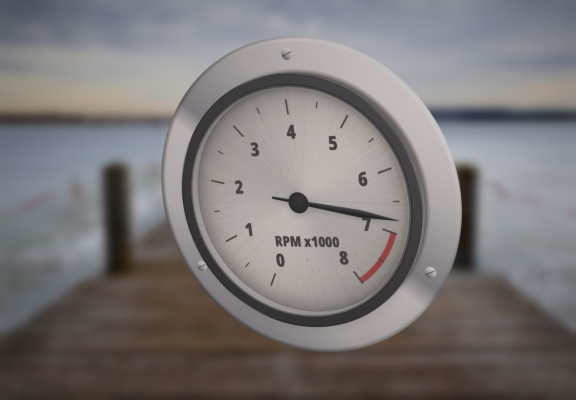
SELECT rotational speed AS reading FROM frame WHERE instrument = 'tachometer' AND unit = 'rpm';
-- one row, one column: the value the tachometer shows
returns 6750 rpm
